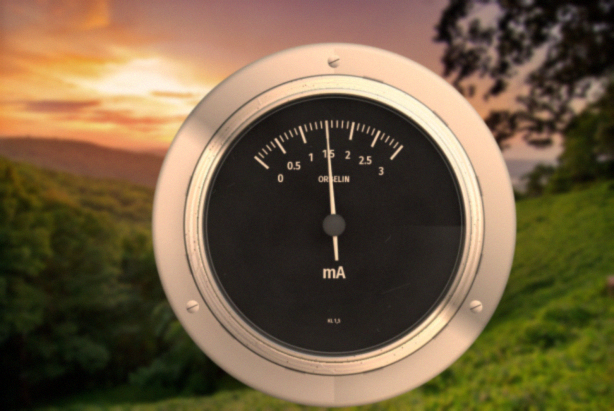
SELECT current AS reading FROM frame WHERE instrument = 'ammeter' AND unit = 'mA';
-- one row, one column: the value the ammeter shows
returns 1.5 mA
